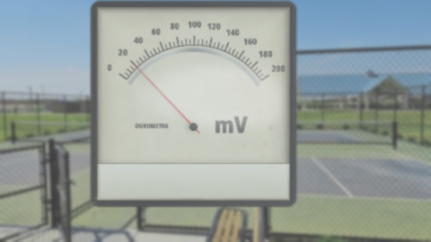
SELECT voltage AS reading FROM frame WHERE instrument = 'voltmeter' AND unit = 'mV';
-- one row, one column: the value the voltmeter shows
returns 20 mV
